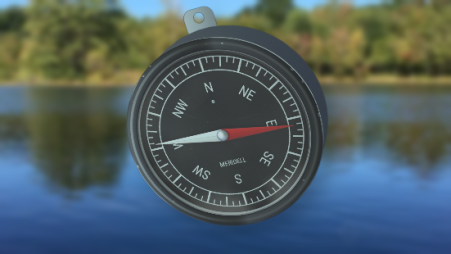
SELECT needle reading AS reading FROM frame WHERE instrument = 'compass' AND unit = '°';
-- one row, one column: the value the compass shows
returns 95 °
